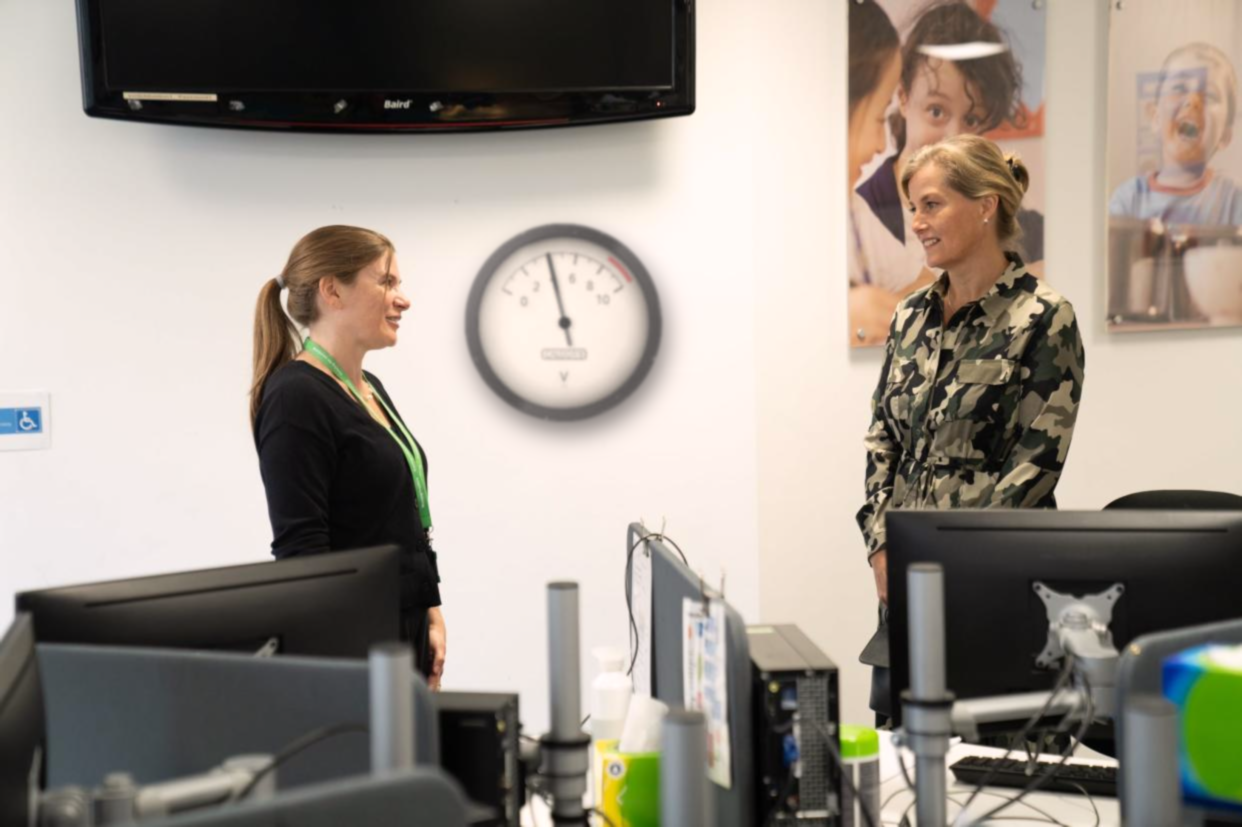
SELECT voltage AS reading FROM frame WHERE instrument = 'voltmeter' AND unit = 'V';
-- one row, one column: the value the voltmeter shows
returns 4 V
